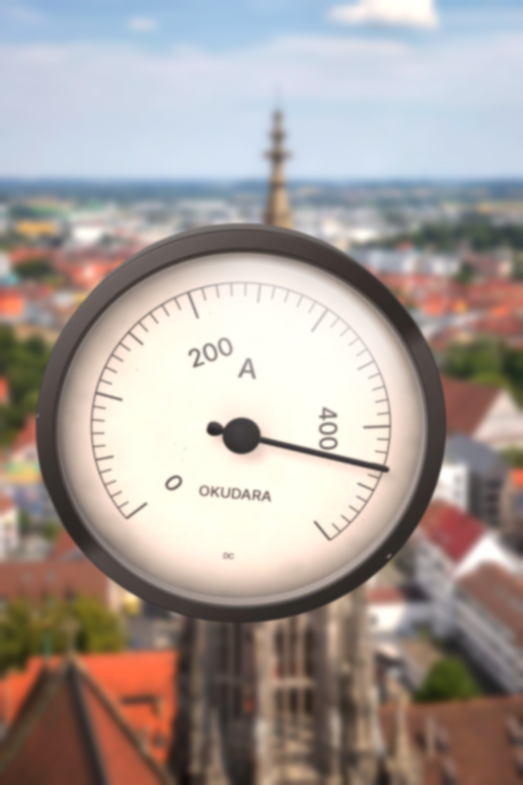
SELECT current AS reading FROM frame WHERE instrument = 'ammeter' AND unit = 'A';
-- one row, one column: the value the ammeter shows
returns 430 A
